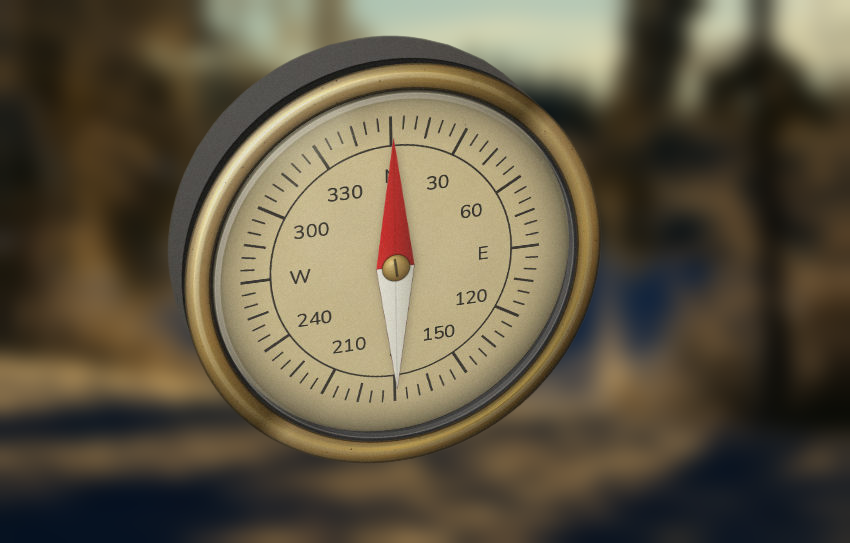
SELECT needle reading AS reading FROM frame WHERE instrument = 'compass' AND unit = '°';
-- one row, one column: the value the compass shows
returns 0 °
